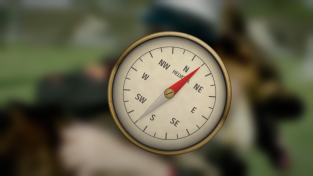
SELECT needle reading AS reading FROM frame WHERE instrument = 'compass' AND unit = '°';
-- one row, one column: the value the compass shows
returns 15 °
